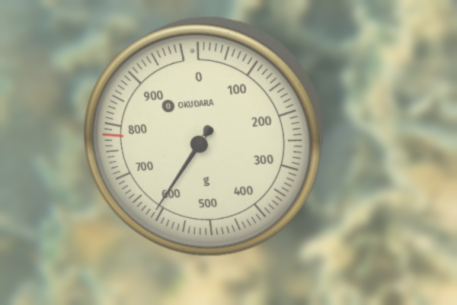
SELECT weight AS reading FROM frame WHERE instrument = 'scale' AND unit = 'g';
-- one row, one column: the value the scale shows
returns 610 g
